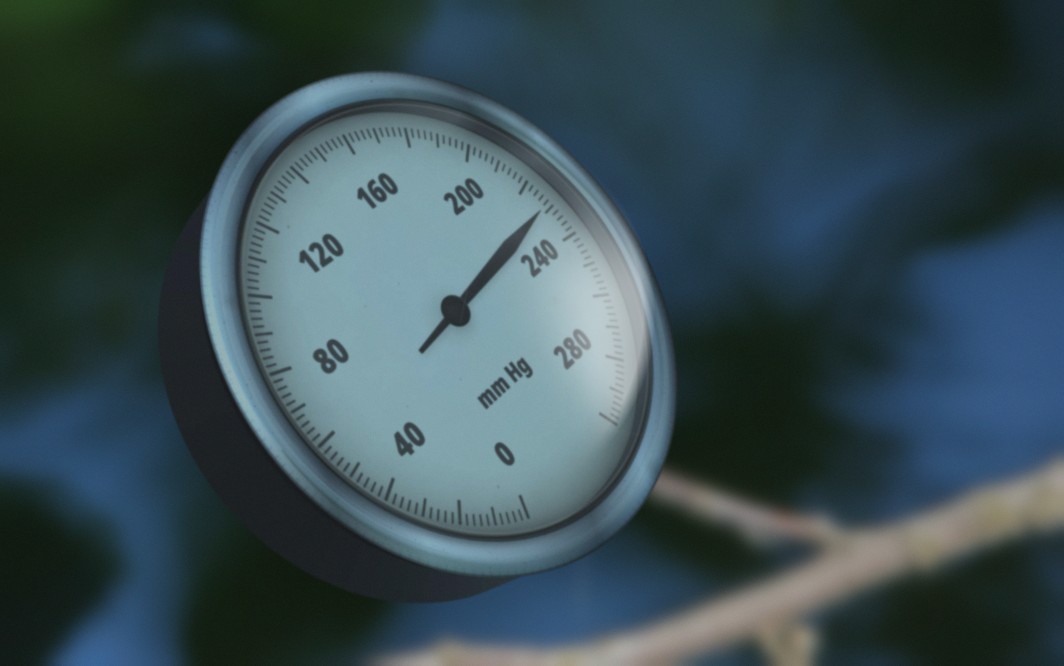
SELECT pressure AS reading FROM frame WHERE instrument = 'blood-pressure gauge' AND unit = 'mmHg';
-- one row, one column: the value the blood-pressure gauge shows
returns 228 mmHg
